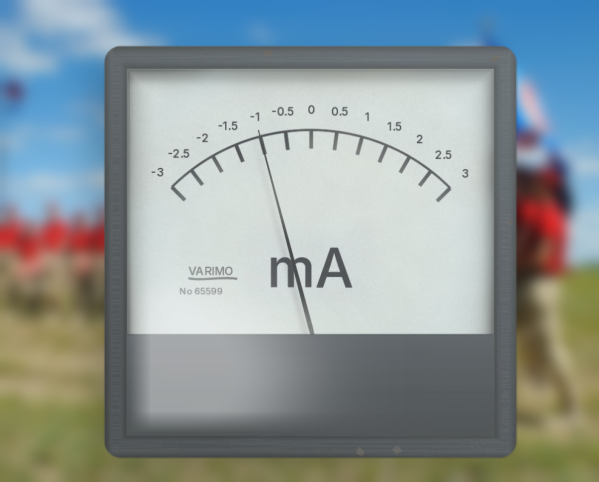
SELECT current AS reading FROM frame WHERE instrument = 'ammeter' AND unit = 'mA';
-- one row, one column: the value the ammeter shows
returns -1 mA
